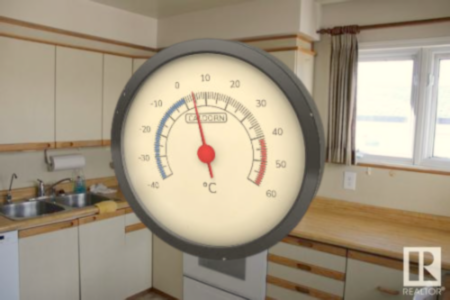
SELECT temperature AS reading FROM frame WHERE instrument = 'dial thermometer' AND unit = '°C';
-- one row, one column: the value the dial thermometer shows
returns 5 °C
